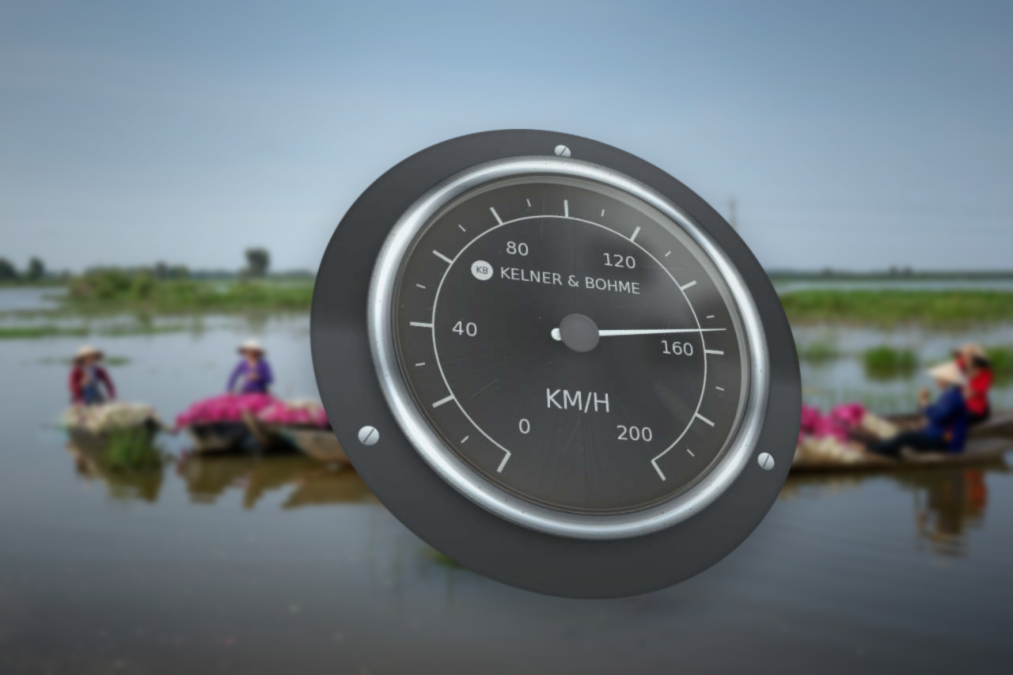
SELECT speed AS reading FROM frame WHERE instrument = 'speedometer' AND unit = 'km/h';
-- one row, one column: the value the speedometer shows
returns 155 km/h
